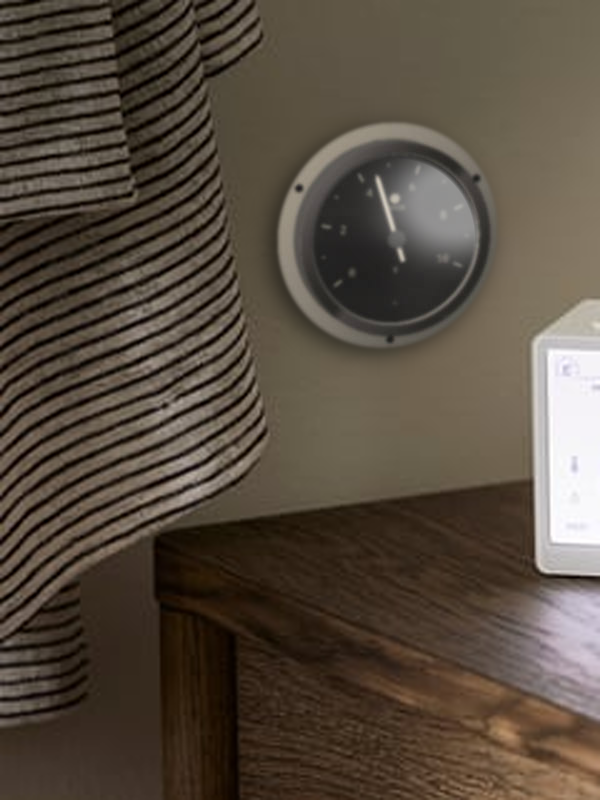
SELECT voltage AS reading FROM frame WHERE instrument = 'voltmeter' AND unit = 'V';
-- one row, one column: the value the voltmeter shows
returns 4.5 V
